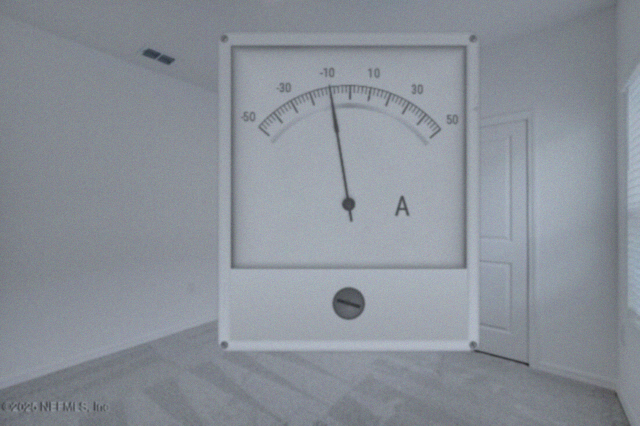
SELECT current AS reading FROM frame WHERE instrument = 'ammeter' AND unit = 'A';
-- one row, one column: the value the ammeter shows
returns -10 A
